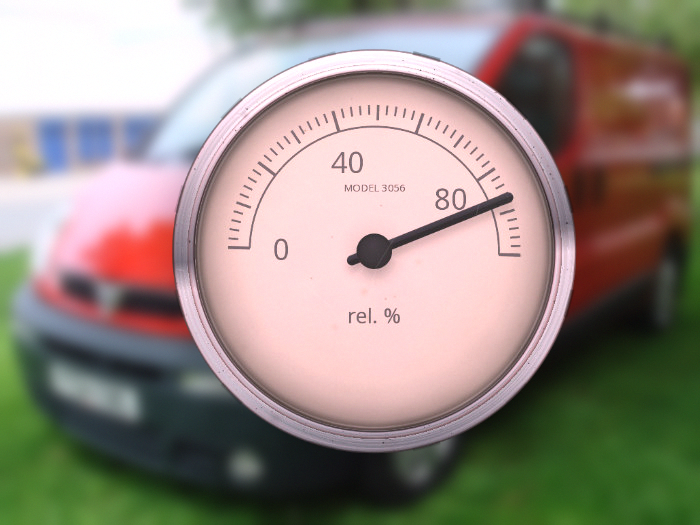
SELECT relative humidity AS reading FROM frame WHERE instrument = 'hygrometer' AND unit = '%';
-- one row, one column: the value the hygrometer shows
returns 87 %
